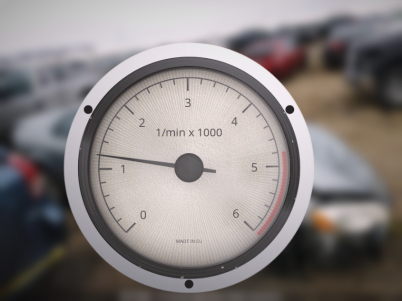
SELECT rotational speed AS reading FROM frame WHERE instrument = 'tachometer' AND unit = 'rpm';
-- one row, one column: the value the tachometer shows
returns 1200 rpm
